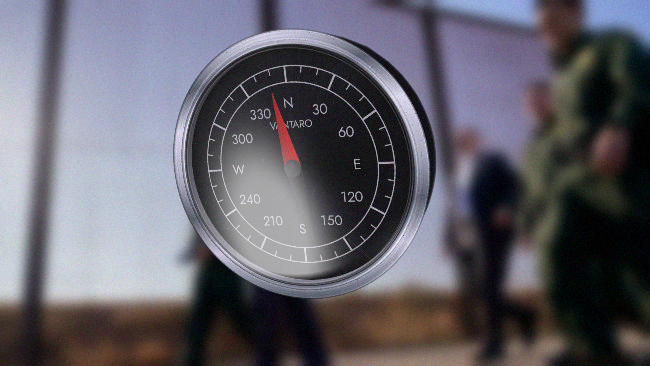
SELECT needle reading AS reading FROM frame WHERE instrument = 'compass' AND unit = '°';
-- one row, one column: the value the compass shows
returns 350 °
